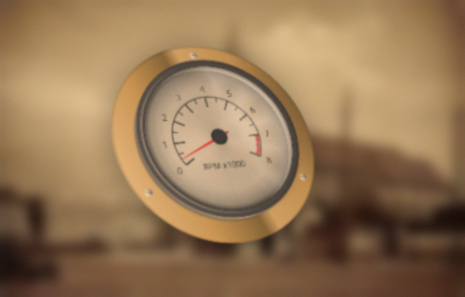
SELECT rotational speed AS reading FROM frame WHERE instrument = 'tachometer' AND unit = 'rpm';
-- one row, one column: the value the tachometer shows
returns 250 rpm
